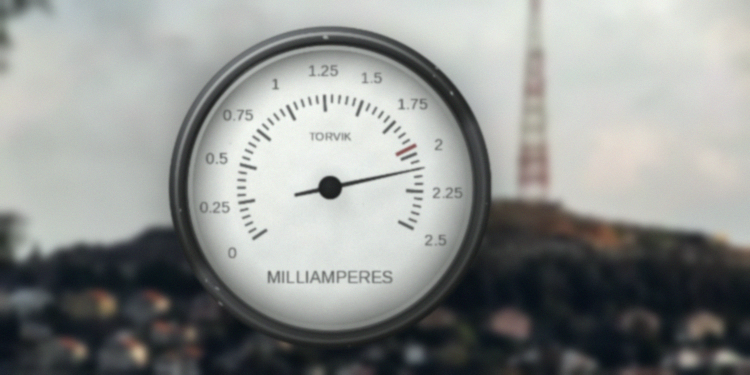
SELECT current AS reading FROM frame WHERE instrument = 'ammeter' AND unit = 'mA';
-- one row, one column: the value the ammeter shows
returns 2.1 mA
